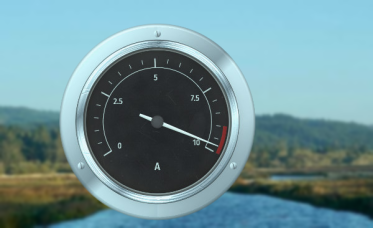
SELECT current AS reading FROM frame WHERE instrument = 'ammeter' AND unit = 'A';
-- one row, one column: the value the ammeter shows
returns 9.75 A
